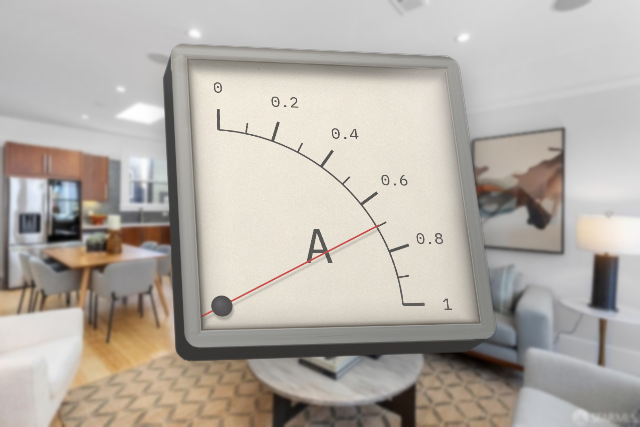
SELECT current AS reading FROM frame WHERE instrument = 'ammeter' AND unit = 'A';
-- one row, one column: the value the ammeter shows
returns 0.7 A
